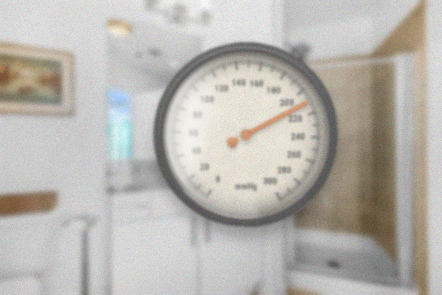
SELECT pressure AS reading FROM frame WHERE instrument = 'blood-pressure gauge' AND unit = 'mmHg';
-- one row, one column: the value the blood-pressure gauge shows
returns 210 mmHg
